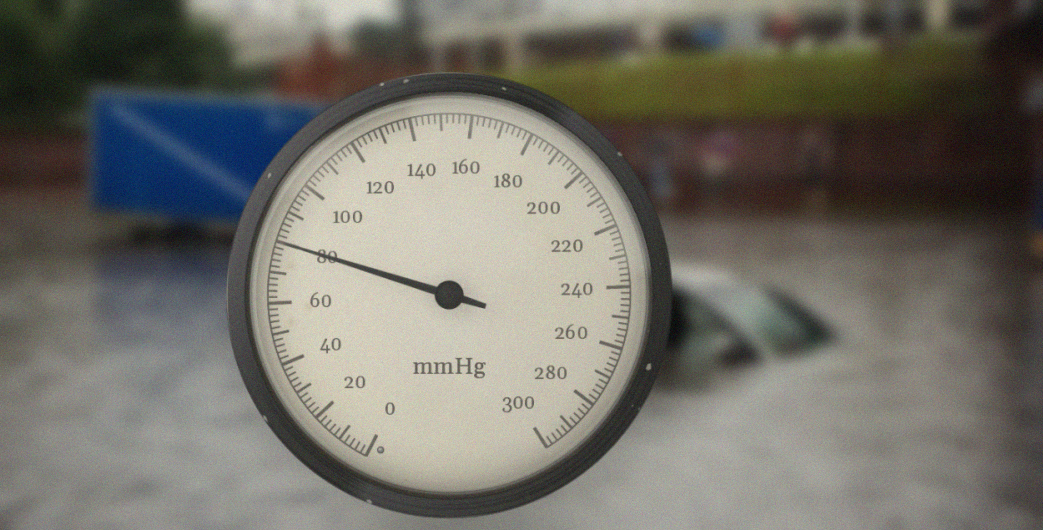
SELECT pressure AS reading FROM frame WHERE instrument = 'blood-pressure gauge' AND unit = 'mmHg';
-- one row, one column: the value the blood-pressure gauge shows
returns 80 mmHg
